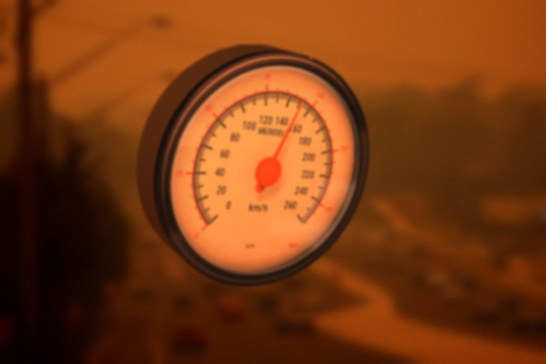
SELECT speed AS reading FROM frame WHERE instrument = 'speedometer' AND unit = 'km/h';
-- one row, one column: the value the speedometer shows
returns 150 km/h
